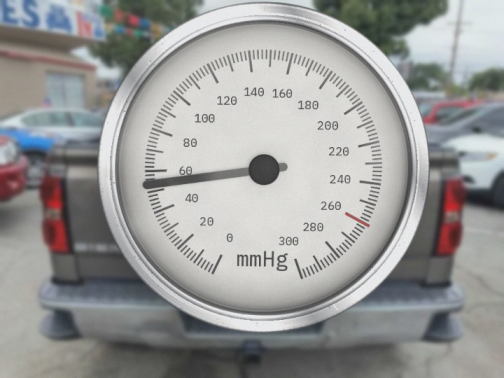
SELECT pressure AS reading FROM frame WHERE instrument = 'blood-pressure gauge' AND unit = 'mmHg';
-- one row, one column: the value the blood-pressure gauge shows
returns 54 mmHg
